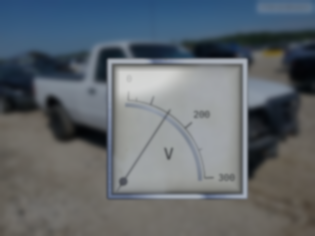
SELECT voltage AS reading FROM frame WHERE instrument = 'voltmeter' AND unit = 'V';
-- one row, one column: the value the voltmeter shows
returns 150 V
